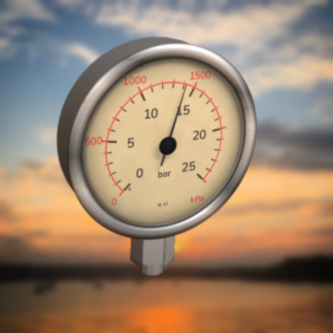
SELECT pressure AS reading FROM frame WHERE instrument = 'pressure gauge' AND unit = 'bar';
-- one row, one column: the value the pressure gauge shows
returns 14 bar
